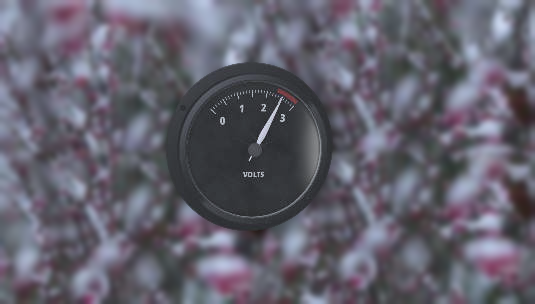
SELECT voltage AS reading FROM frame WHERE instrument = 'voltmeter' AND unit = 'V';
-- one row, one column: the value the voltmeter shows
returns 2.5 V
